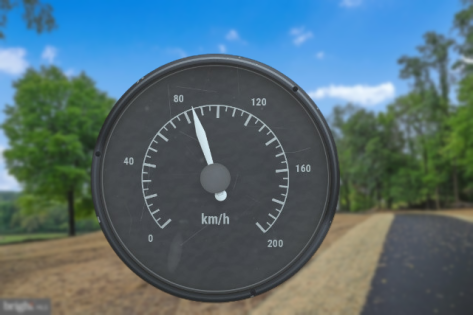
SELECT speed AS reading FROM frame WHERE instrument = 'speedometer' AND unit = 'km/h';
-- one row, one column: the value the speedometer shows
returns 85 km/h
